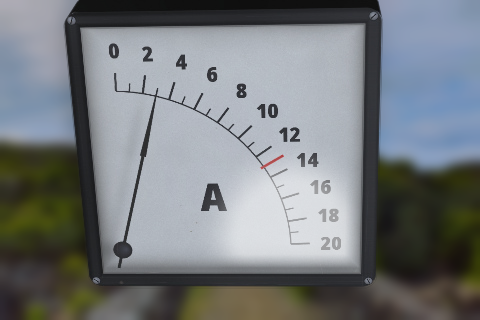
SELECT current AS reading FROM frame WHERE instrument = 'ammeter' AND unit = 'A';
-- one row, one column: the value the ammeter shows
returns 3 A
